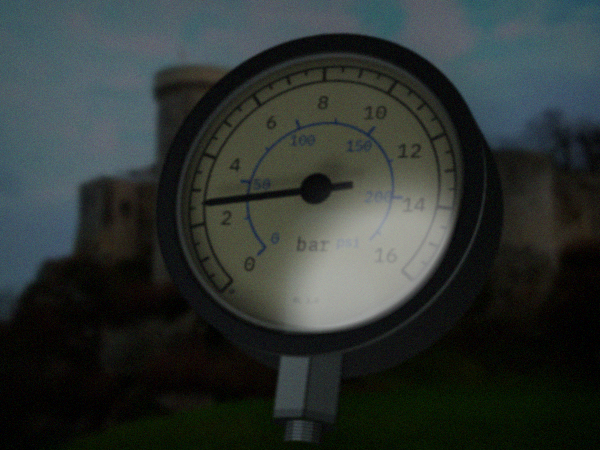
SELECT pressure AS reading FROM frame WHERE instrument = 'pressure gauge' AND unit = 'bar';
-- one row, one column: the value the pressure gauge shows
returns 2.5 bar
